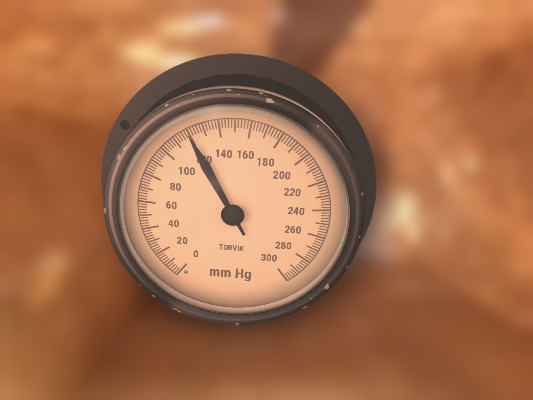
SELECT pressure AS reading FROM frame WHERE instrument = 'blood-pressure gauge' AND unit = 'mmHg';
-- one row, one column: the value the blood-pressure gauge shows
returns 120 mmHg
